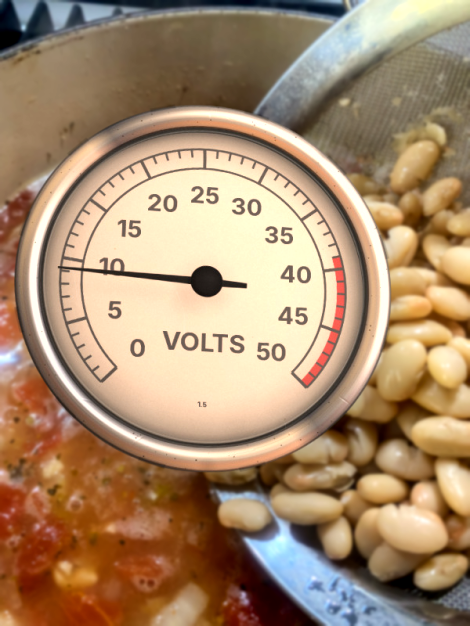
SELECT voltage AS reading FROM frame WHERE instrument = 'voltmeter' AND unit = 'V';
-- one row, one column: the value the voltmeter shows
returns 9 V
